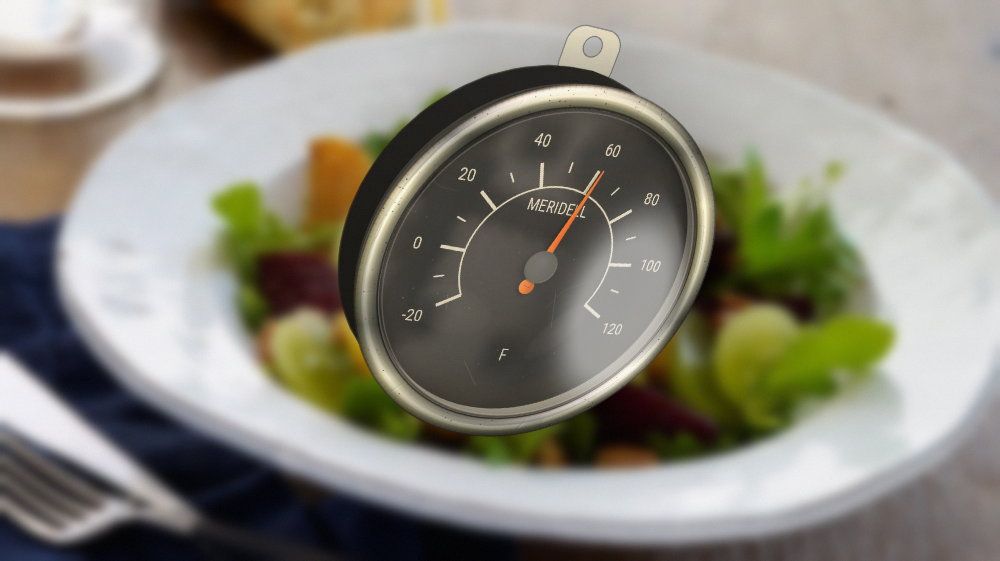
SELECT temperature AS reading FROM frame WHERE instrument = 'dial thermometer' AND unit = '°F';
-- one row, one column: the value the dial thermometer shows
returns 60 °F
